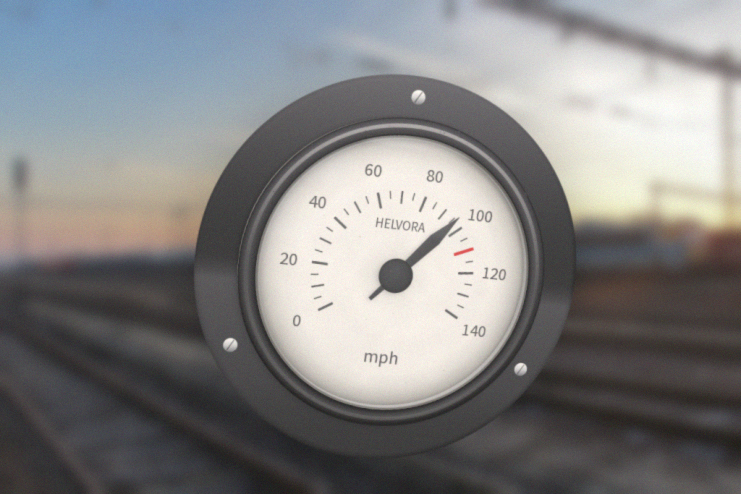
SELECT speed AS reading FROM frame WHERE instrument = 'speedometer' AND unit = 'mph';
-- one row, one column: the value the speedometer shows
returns 95 mph
